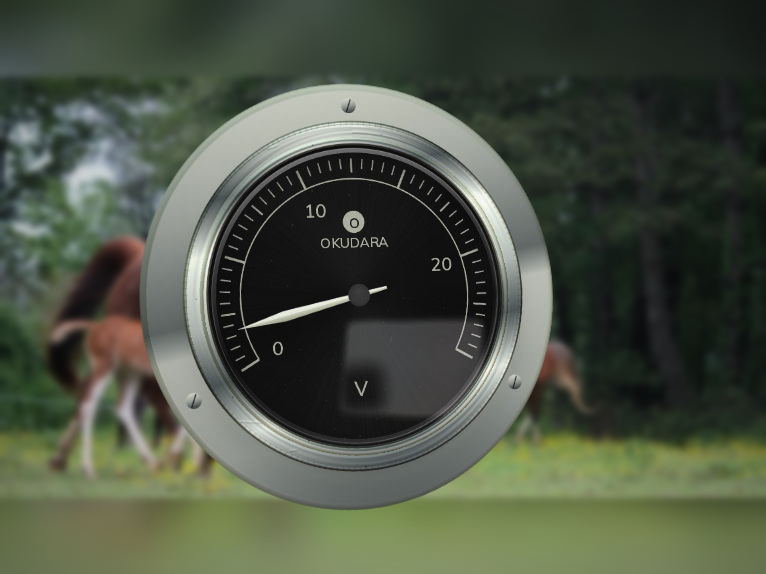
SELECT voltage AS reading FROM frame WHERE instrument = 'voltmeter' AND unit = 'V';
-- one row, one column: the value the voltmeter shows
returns 1.75 V
